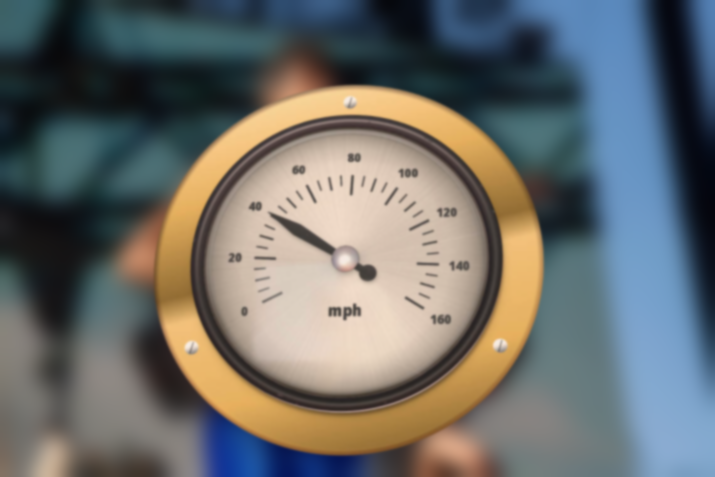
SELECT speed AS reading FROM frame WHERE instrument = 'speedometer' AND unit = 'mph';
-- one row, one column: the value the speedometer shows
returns 40 mph
